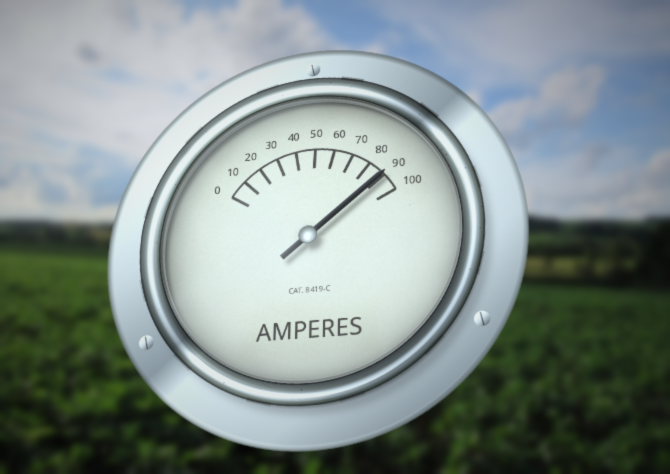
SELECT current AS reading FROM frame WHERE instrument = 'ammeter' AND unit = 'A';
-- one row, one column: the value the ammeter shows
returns 90 A
